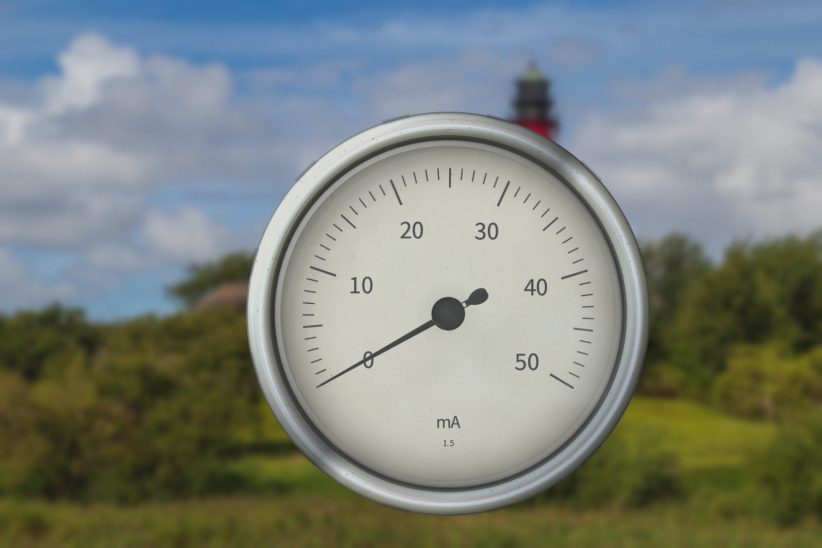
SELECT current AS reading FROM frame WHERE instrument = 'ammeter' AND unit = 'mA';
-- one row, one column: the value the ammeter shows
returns 0 mA
